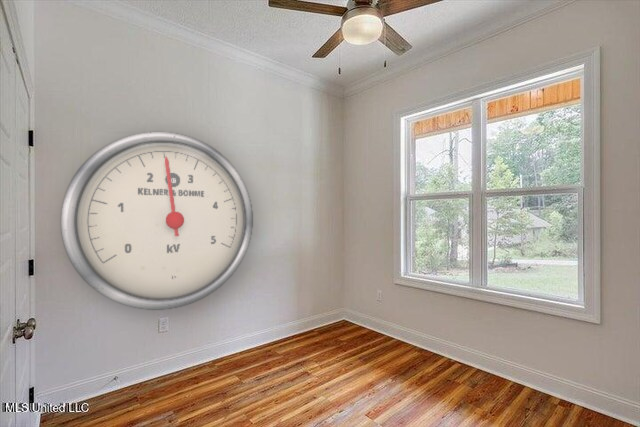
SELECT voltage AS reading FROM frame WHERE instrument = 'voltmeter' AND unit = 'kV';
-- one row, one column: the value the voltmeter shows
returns 2.4 kV
